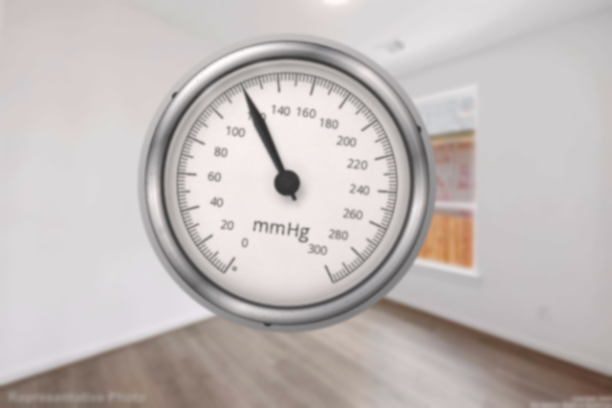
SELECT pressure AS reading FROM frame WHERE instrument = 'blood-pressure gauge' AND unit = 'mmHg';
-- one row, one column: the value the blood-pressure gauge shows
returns 120 mmHg
